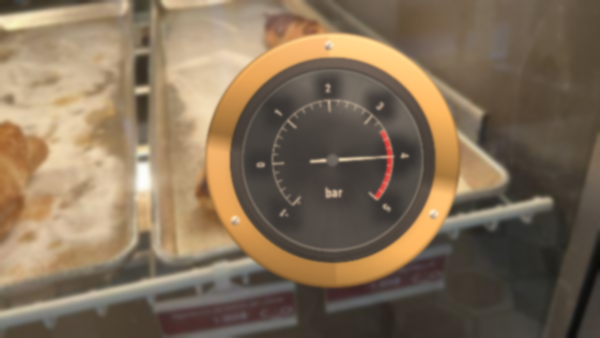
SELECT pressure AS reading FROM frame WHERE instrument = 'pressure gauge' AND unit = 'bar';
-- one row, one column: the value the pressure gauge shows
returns 4 bar
